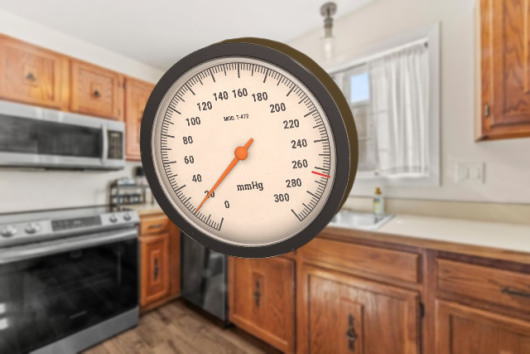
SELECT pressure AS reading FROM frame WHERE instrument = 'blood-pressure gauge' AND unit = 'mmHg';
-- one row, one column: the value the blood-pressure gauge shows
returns 20 mmHg
